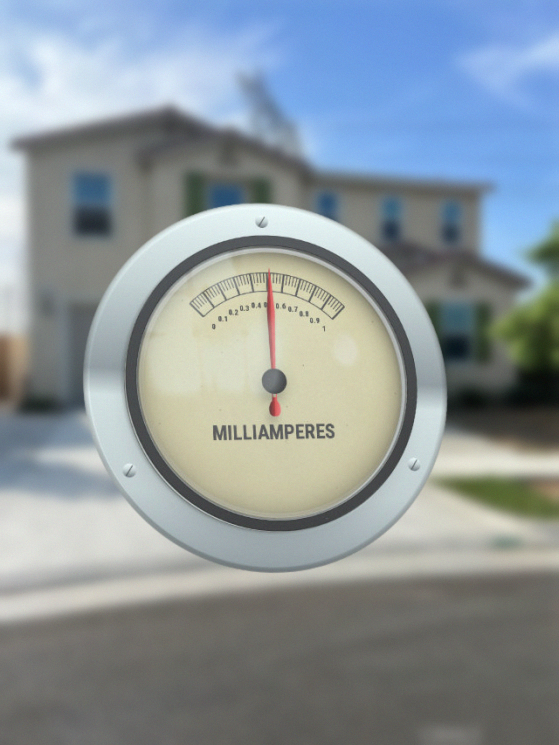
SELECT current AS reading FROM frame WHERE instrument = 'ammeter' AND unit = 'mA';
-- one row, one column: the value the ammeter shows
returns 0.5 mA
